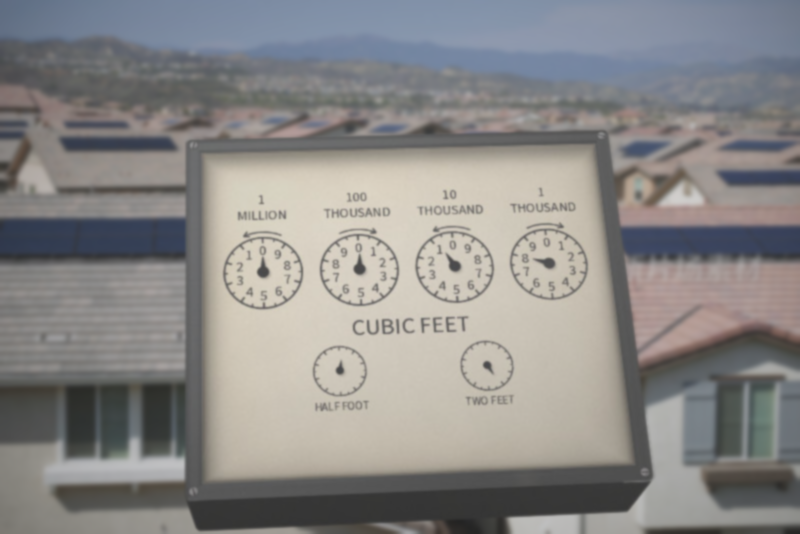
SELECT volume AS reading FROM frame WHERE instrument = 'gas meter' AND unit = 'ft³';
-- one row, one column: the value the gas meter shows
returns 800 ft³
